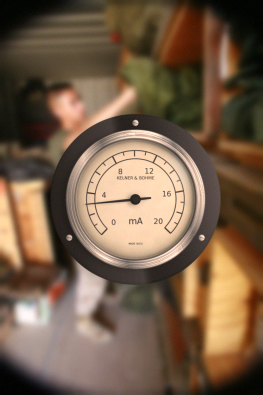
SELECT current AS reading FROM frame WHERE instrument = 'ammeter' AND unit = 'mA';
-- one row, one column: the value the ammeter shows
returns 3 mA
